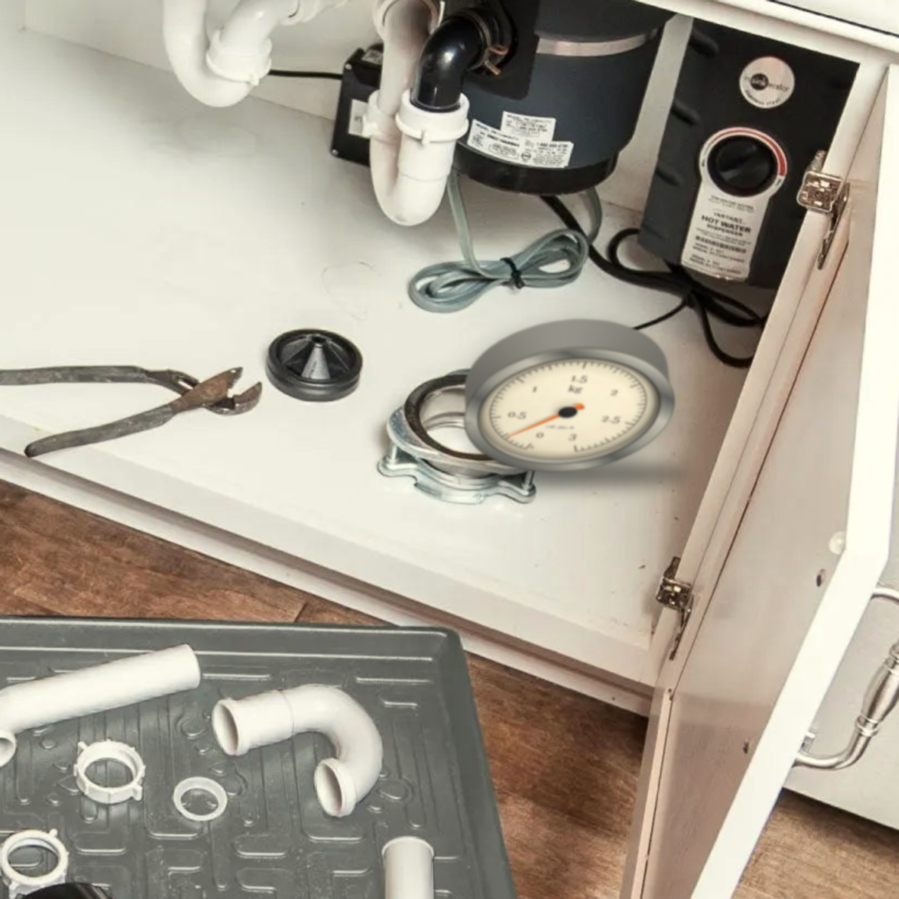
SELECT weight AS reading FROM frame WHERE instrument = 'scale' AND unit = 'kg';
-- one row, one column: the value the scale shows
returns 0.25 kg
